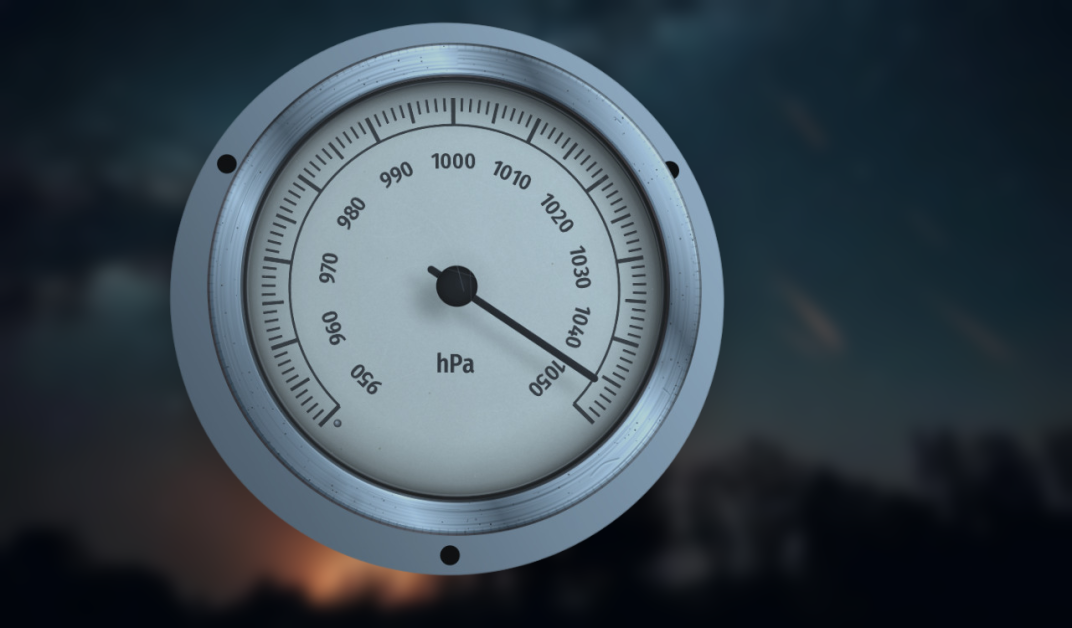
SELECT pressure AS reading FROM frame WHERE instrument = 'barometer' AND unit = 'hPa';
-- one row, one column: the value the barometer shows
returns 1046 hPa
